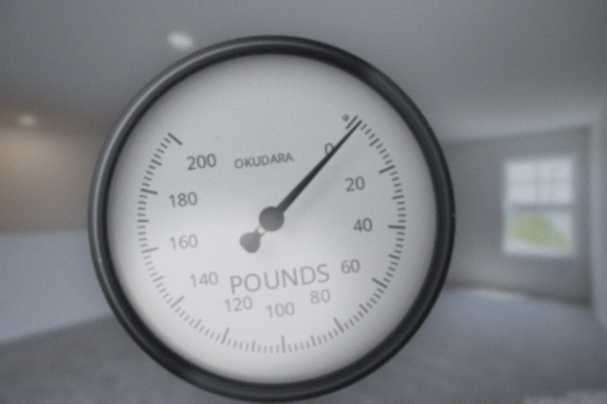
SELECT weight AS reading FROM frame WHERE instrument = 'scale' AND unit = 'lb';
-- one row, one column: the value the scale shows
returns 2 lb
